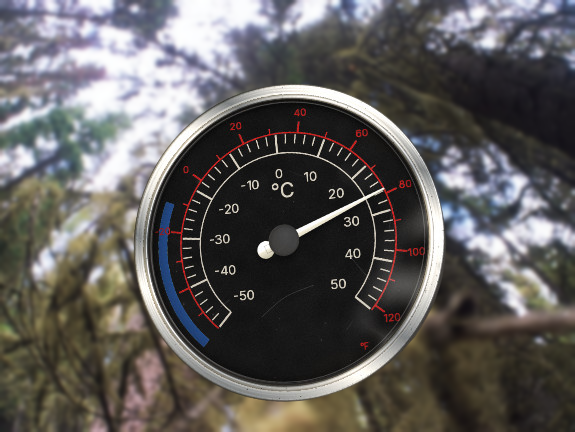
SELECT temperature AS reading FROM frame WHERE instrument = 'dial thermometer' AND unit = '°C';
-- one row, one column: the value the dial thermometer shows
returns 26 °C
